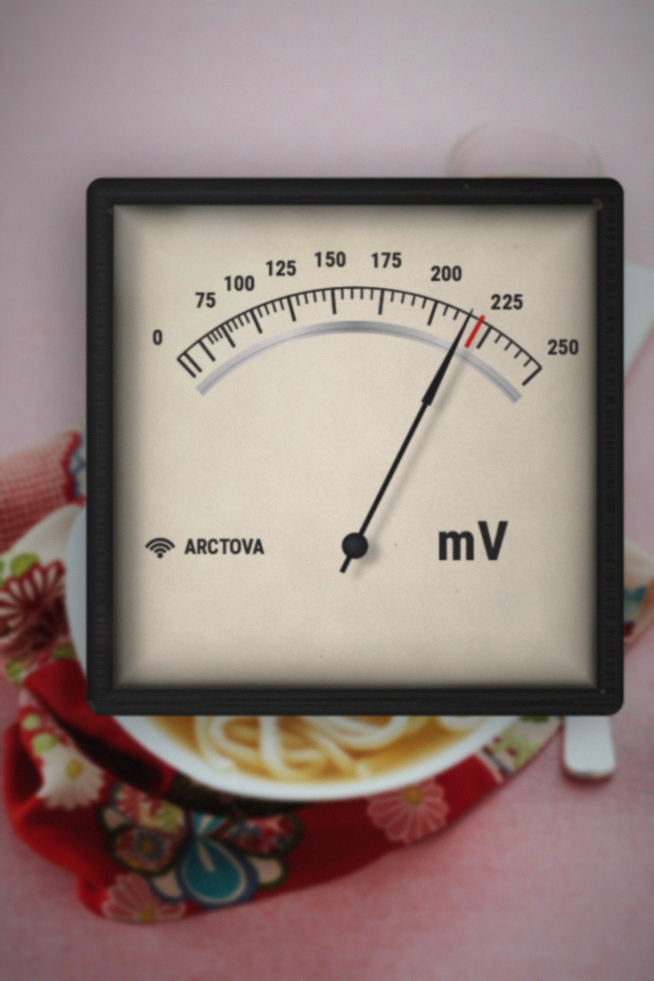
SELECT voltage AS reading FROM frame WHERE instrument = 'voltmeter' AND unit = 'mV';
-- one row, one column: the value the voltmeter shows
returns 215 mV
